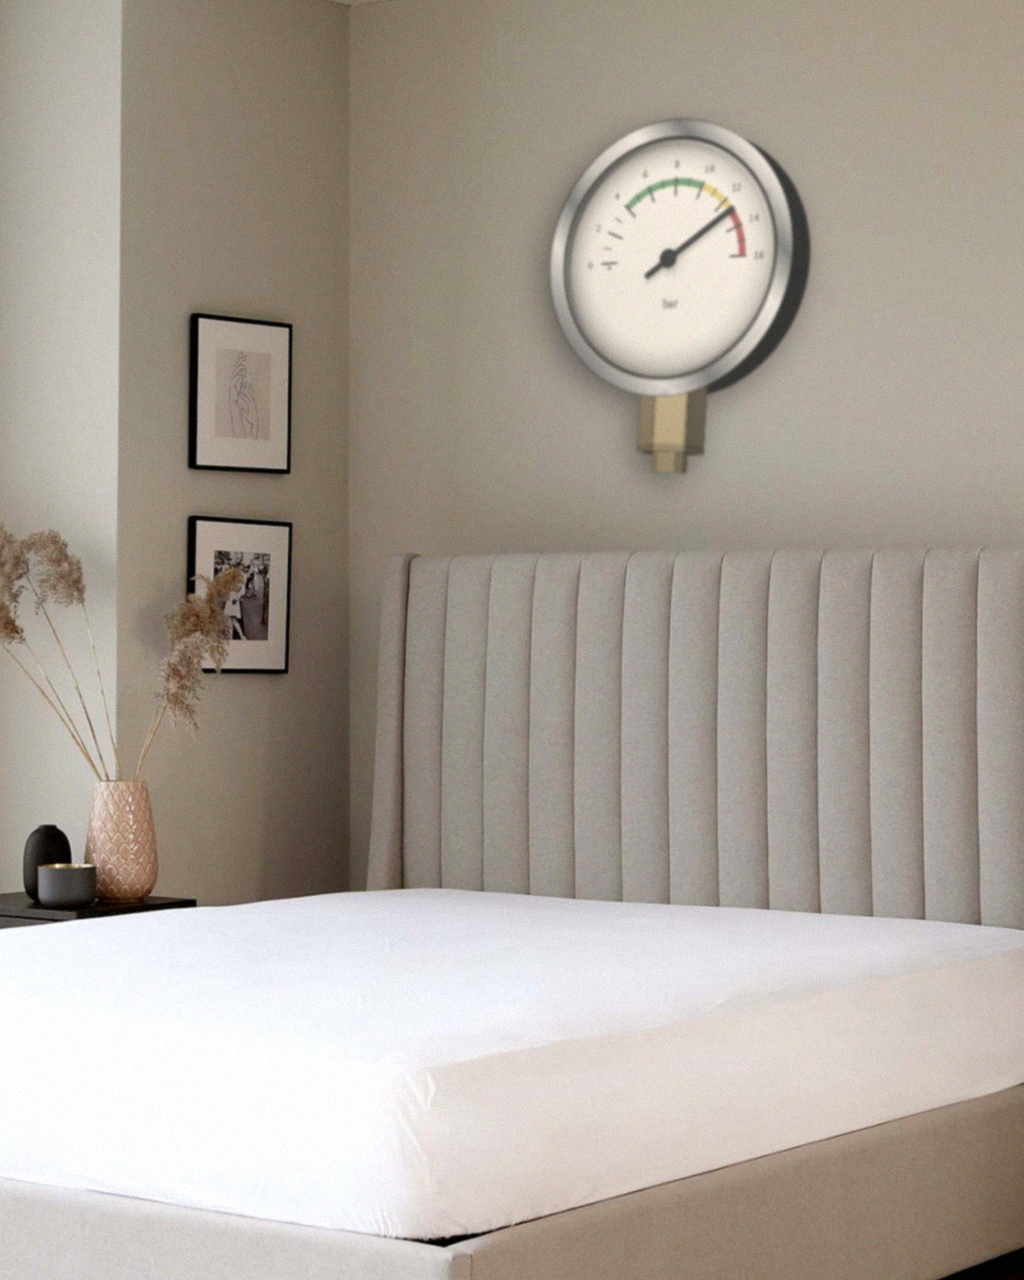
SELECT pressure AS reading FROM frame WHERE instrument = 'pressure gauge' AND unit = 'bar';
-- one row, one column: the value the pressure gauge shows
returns 13 bar
